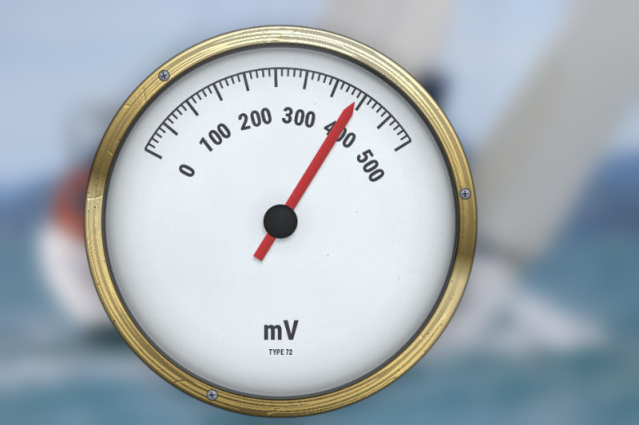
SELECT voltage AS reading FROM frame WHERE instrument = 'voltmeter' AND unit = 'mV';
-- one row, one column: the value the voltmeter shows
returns 390 mV
